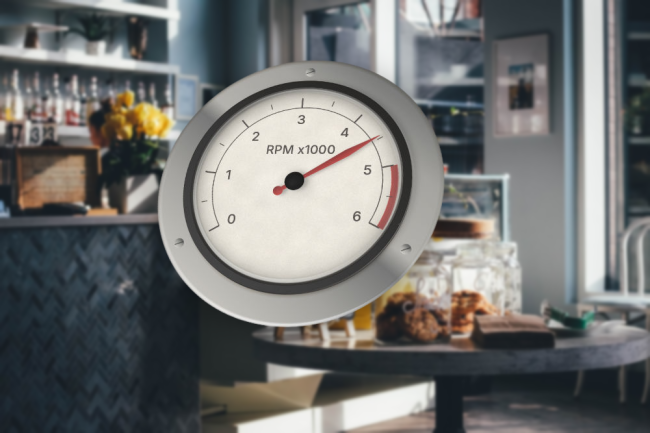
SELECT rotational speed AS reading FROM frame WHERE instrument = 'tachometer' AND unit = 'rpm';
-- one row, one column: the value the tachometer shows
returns 4500 rpm
